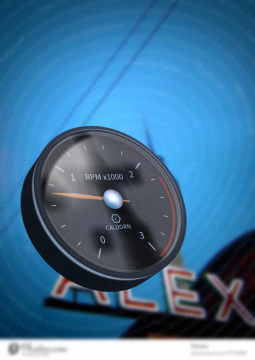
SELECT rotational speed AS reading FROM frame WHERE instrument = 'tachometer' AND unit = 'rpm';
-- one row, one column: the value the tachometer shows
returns 700 rpm
